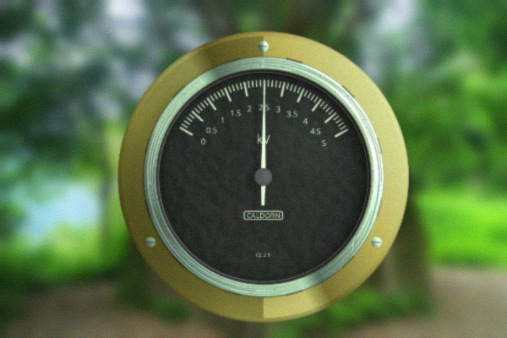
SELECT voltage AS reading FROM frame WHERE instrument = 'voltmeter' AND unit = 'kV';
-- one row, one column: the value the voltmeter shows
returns 2.5 kV
